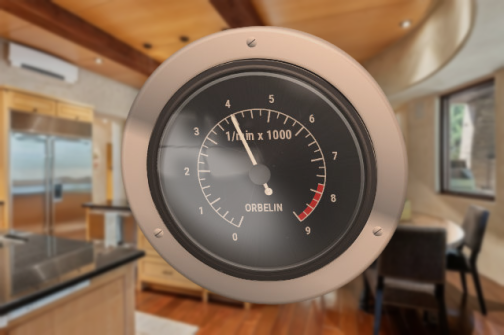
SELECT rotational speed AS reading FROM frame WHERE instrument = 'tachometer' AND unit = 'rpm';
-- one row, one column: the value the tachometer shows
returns 4000 rpm
